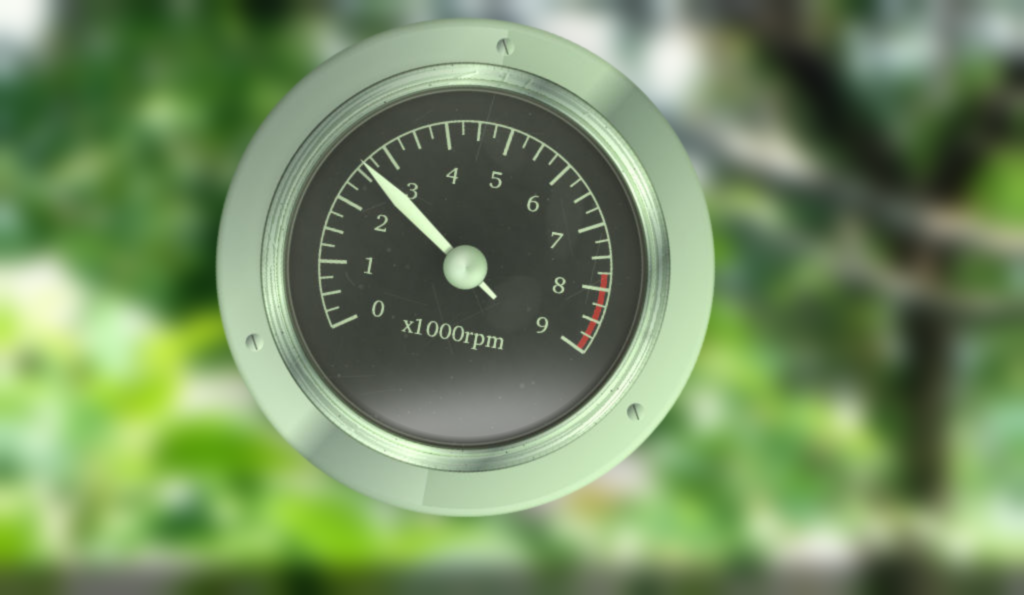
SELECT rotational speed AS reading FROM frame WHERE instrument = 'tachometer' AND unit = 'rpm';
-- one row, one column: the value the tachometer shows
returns 2625 rpm
